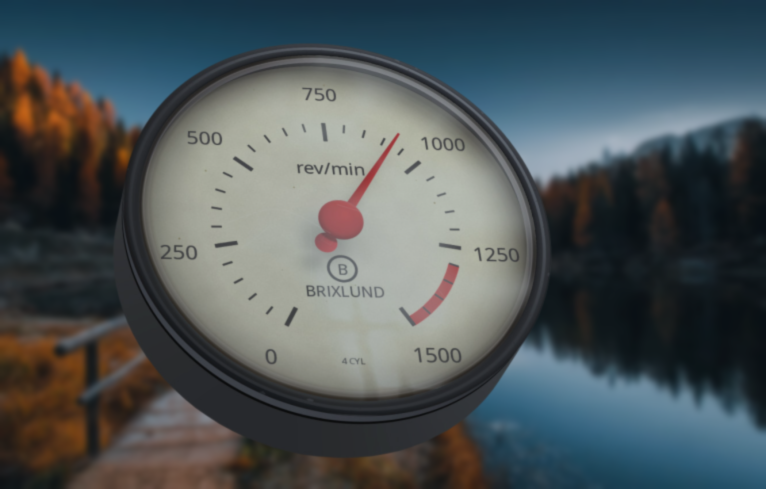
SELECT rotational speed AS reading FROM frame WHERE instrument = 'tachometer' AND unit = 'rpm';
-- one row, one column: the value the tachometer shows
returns 925 rpm
